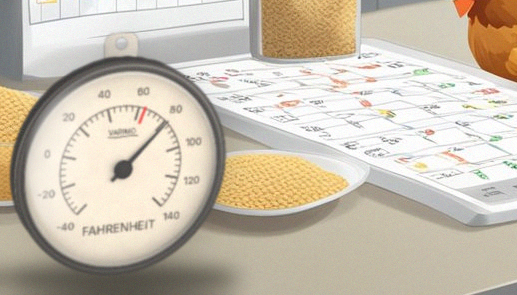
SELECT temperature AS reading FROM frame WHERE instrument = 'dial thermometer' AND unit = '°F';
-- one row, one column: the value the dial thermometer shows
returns 80 °F
